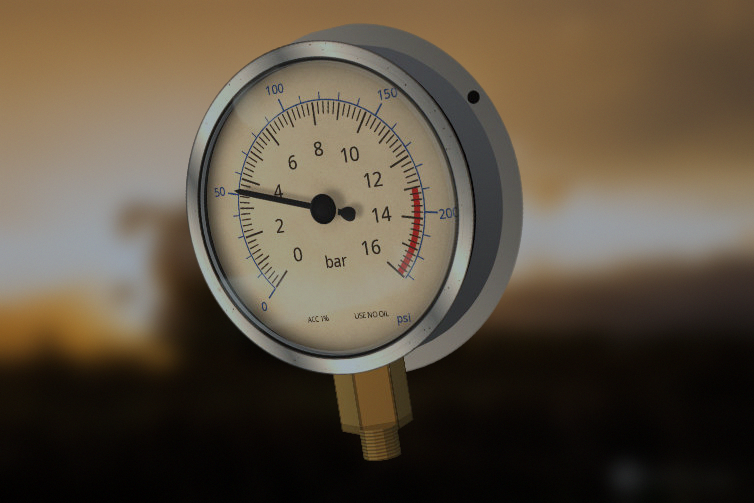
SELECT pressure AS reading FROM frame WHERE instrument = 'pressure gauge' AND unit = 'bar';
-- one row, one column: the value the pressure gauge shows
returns 3.6 bar
